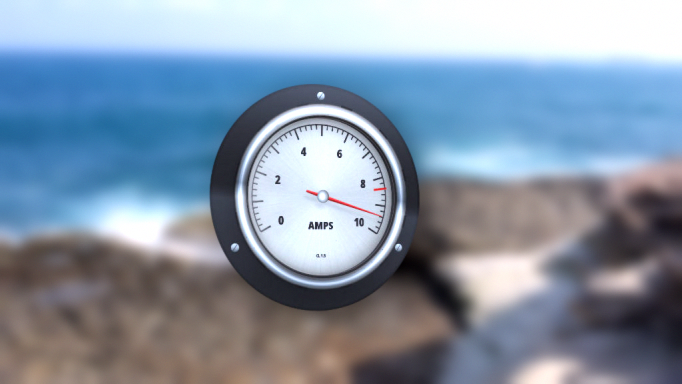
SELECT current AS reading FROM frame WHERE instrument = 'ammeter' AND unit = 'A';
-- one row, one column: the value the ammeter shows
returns 9.4 A
